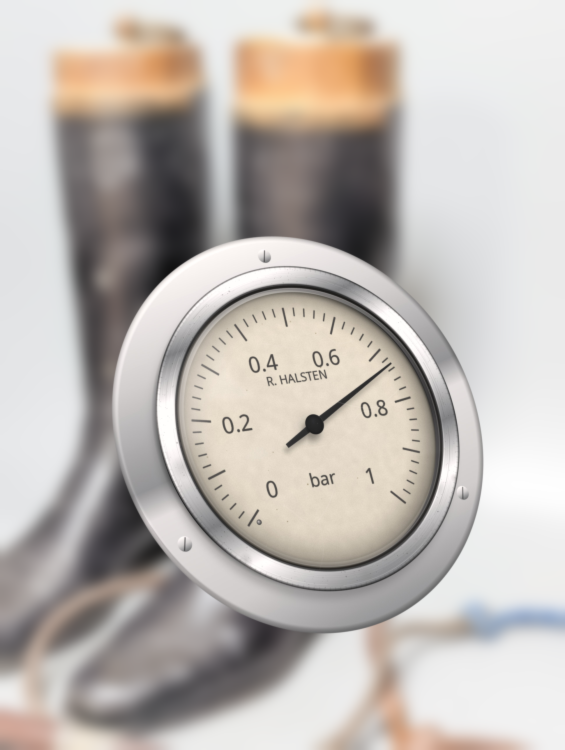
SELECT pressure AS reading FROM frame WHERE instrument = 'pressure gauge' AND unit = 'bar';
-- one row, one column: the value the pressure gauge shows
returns 0.73 bar
